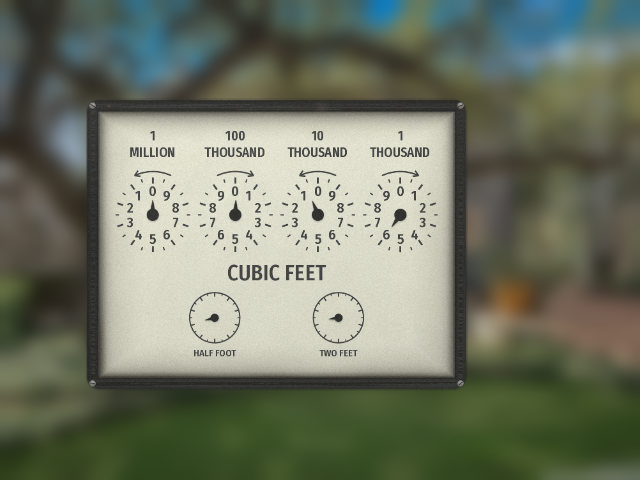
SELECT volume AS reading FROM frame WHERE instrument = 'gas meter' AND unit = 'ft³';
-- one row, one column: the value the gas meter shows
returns 600 ft³
